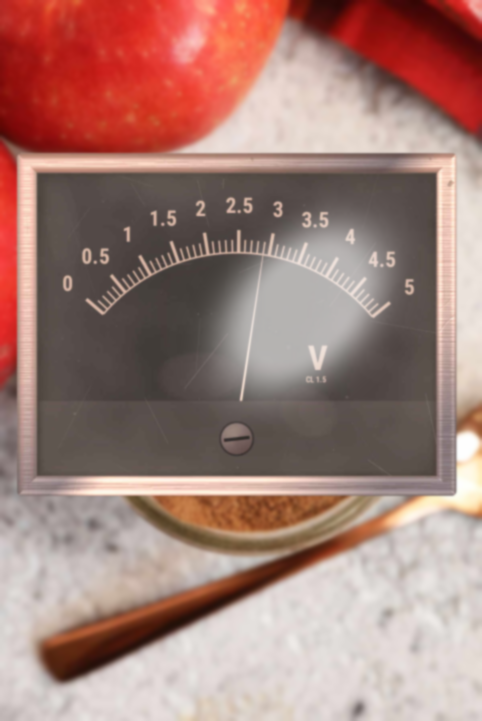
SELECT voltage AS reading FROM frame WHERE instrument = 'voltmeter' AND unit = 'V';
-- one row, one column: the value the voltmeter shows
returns 2.9 V
